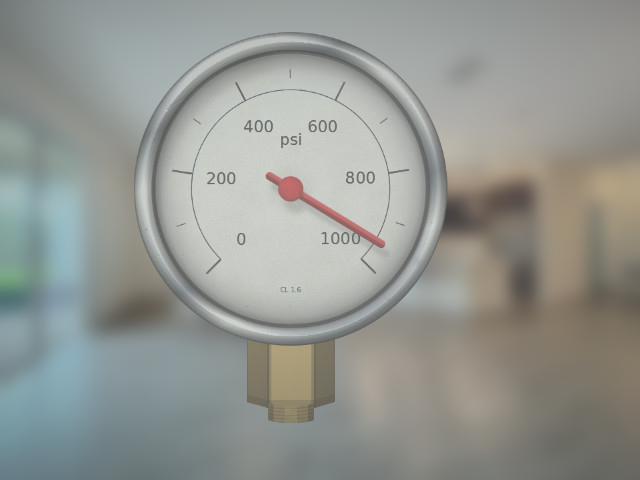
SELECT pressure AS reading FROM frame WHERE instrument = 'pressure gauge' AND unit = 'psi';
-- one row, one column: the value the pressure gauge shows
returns 950 psi
